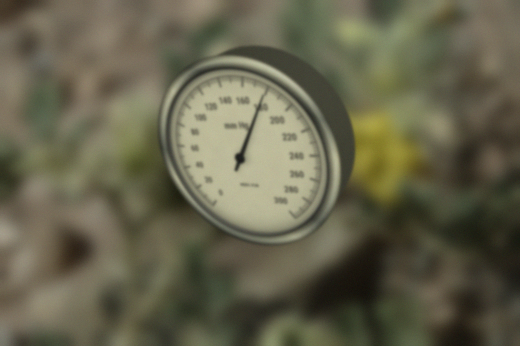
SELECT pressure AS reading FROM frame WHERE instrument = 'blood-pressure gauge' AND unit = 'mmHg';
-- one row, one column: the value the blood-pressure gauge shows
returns 180 mmHg
